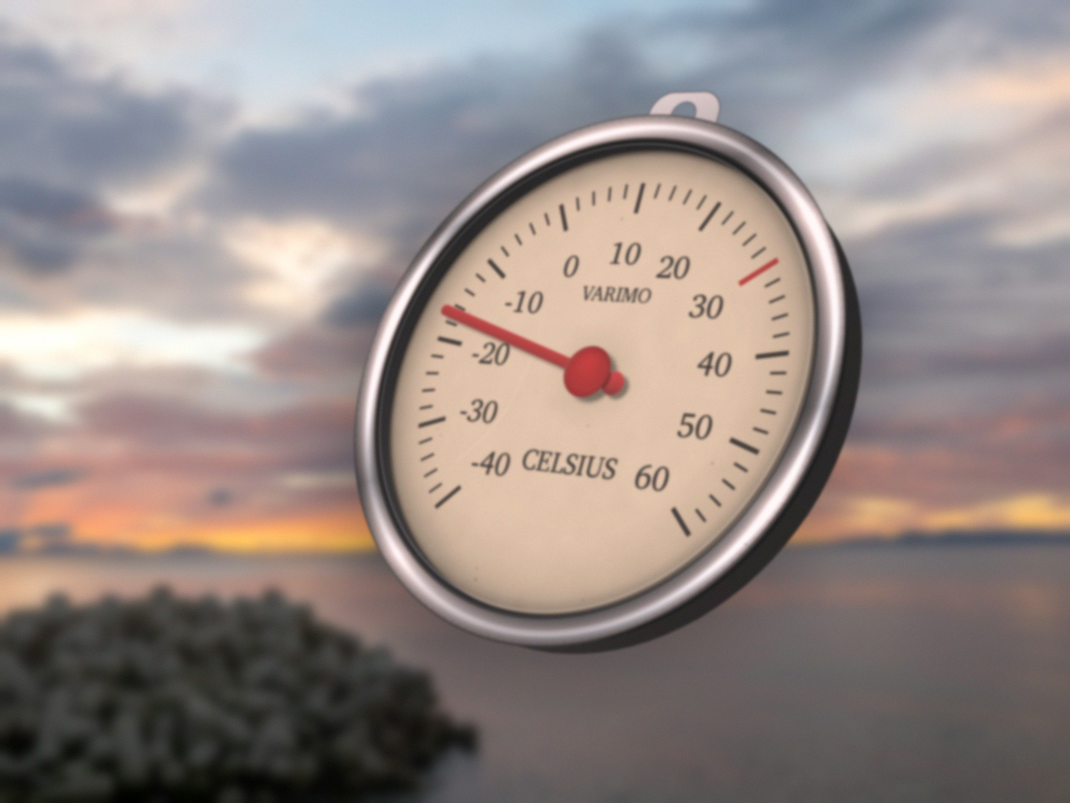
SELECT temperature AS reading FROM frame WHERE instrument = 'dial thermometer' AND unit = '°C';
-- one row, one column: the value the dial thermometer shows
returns -17 °C
